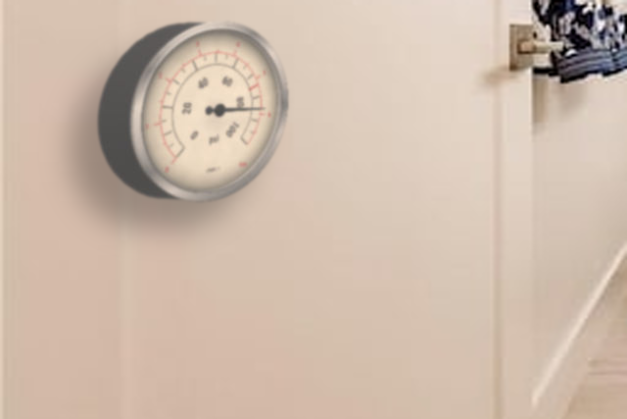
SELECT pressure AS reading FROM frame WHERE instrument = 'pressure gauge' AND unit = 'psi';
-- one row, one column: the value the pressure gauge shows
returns 85 psi
